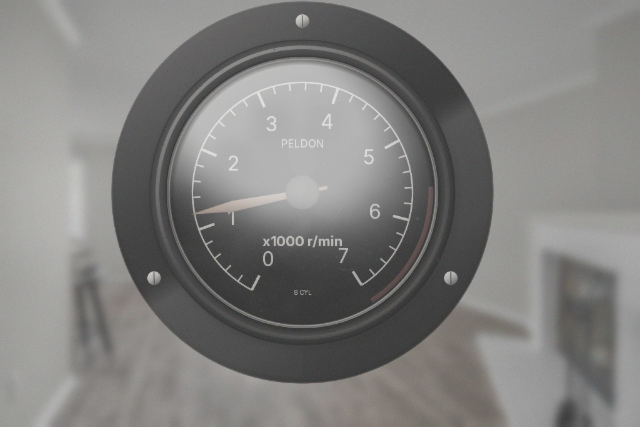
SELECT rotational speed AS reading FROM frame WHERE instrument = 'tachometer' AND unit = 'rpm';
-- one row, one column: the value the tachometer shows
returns 1200 rpm
